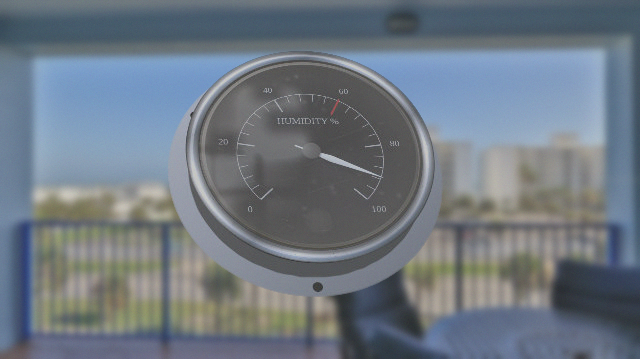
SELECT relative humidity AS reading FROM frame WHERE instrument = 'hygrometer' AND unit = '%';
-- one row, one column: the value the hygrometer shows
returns 92 %
